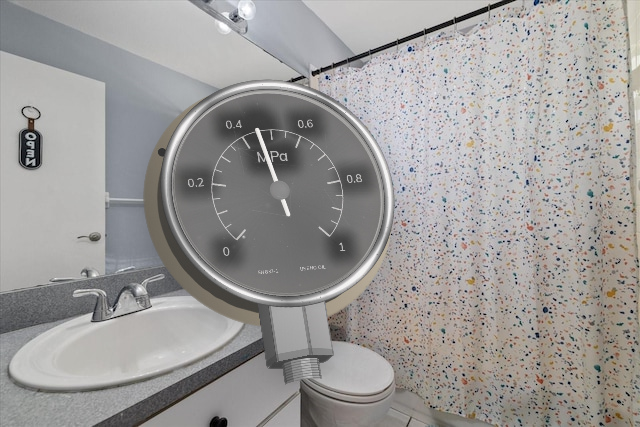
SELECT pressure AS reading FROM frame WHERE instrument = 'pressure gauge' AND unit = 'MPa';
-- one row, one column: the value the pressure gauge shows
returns 0.45 MPa
